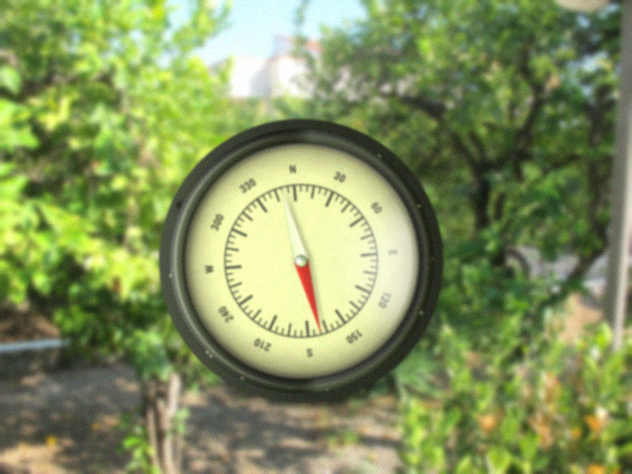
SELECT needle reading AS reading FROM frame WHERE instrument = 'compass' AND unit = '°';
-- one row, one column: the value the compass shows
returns 170 °
